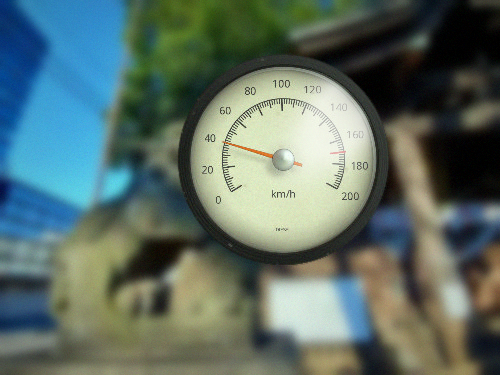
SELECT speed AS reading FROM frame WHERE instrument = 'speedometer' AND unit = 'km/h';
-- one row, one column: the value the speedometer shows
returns 40 km/h
